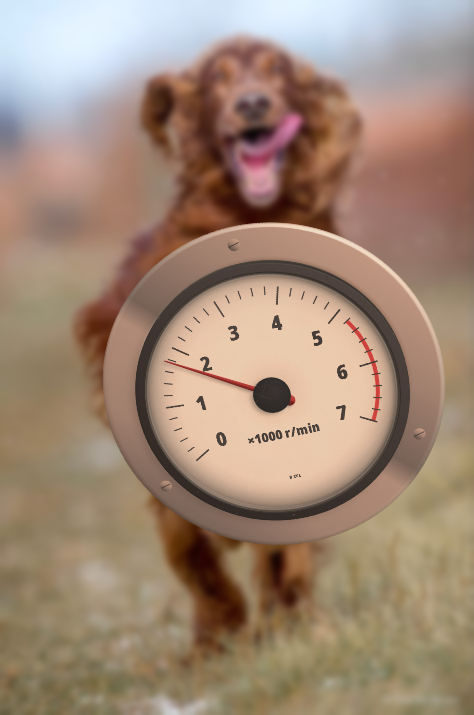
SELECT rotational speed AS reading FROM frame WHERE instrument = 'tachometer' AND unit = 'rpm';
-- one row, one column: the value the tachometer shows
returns 1800 rpm
